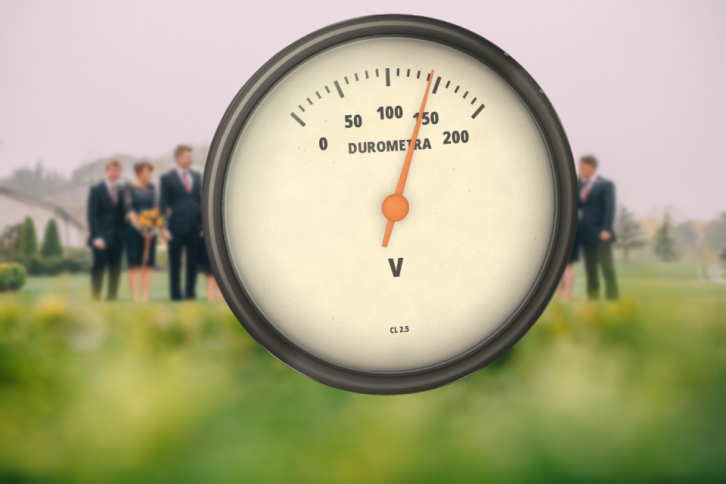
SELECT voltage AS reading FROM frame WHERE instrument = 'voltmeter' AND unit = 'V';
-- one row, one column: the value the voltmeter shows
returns 140 V
